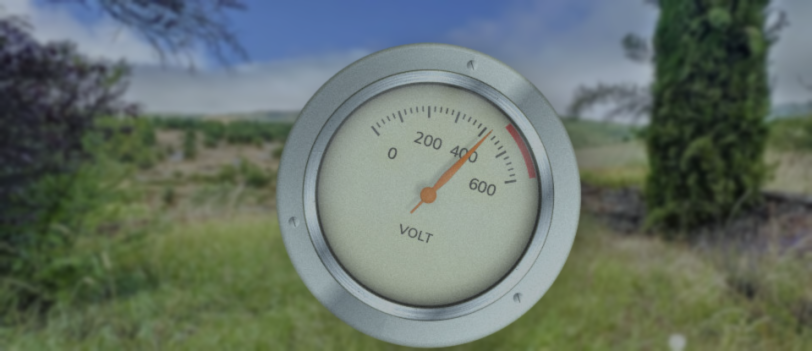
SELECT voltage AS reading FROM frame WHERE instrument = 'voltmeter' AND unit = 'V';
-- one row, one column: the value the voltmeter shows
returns 420 V
